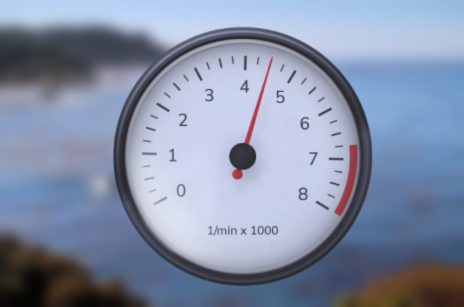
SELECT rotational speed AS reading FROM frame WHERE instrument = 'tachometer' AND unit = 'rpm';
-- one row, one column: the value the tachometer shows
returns 4500 rpm
